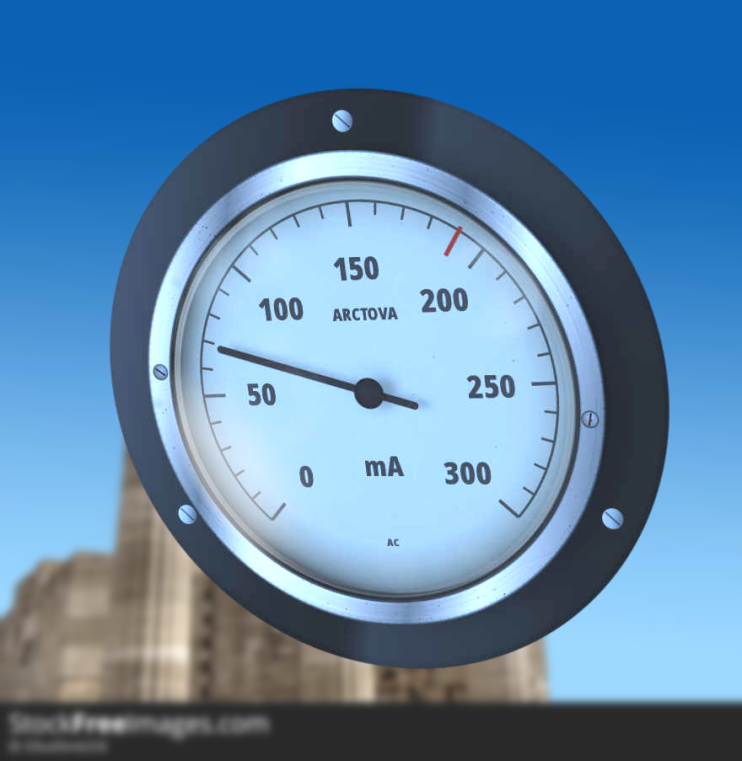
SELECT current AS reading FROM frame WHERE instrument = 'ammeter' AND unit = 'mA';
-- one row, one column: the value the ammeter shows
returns 70 mA
